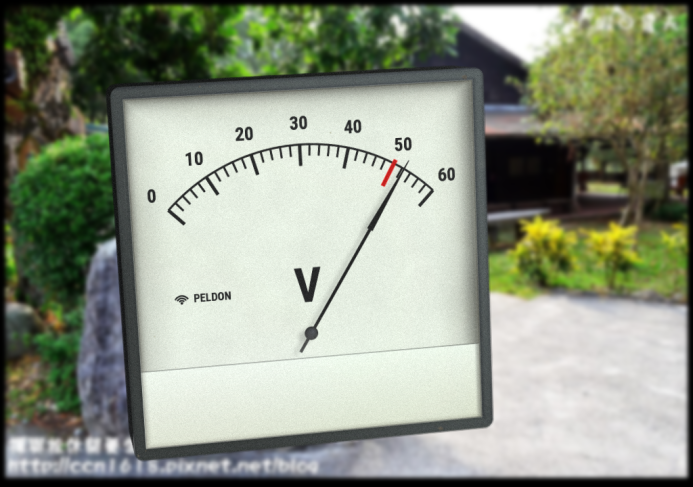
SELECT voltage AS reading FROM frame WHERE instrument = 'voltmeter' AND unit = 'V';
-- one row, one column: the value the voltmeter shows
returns 52 V
